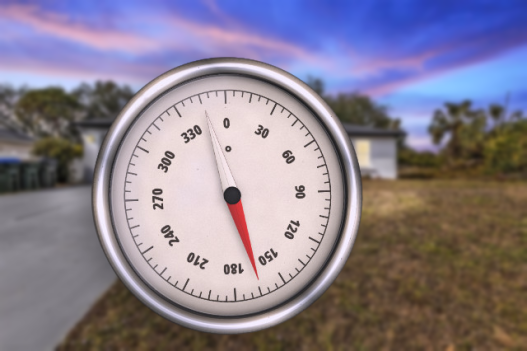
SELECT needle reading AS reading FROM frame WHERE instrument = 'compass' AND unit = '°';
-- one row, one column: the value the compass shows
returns 165 °
